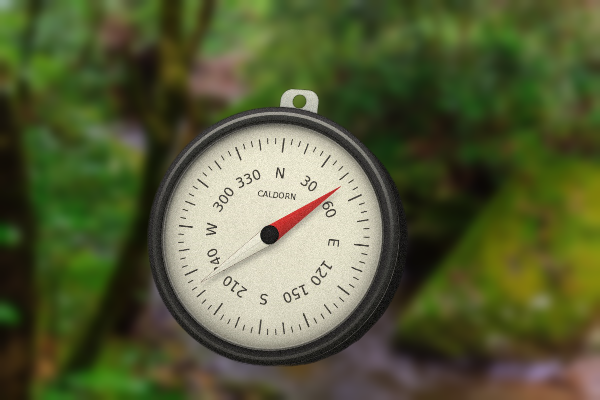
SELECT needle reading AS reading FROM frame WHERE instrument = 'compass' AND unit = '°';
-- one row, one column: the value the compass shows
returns 50 °
